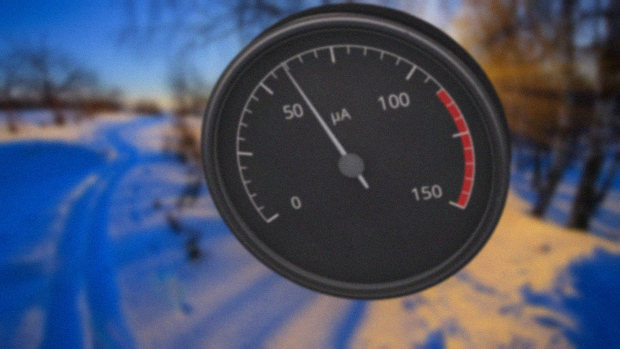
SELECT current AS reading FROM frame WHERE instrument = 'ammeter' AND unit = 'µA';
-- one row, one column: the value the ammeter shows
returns 60 µA
